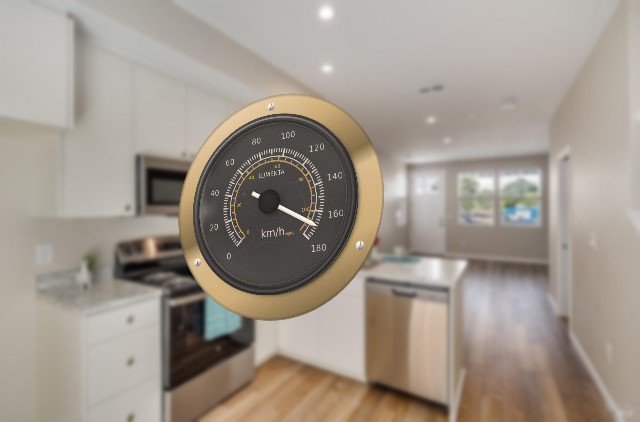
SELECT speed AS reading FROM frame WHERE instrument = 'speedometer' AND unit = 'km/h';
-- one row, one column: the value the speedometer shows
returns 170 km/h
